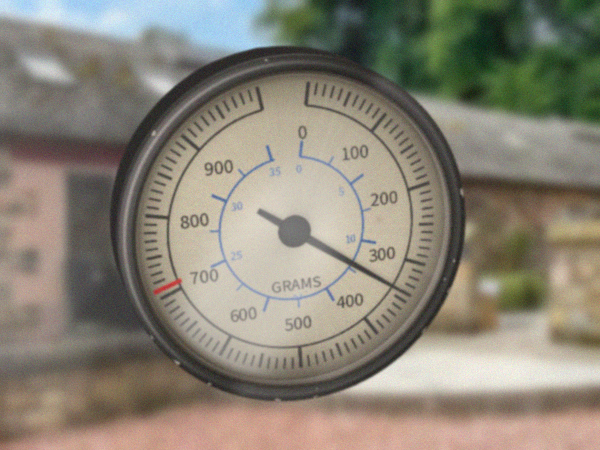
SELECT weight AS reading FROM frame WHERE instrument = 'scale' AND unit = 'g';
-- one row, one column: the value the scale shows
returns 340 g
